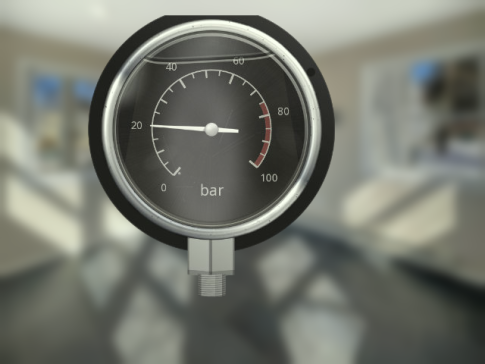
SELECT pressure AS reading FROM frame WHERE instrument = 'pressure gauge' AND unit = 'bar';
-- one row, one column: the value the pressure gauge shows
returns 20 bar
